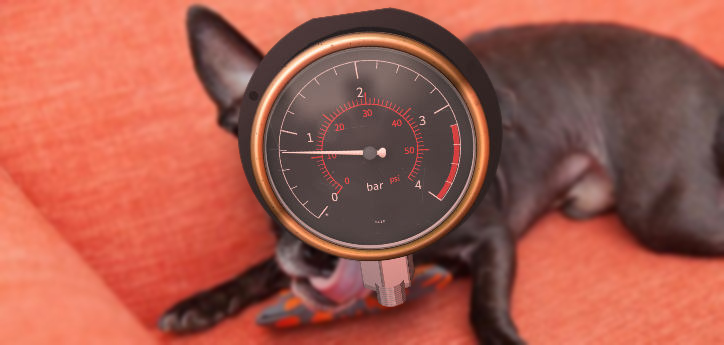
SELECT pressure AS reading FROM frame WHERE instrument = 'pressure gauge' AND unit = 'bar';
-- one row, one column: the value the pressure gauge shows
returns 0.8 bar
